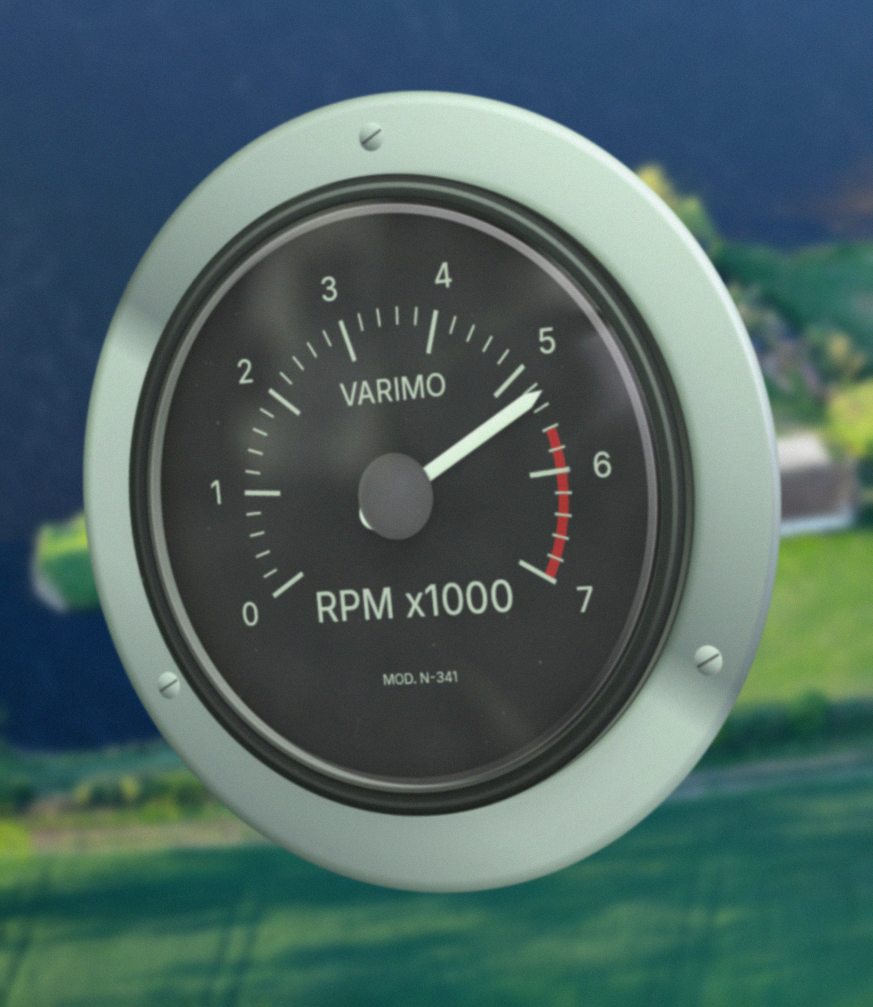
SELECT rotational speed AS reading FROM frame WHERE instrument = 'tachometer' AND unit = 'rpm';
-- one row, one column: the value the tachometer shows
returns 5300 rpm
